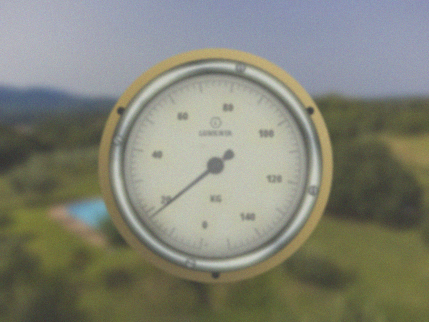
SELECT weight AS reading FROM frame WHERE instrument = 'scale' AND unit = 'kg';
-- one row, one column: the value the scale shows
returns 18 kg
